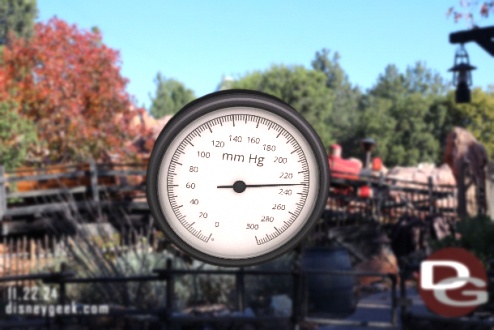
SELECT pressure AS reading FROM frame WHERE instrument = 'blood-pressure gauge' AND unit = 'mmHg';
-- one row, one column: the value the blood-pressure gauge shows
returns 230 mmHg
